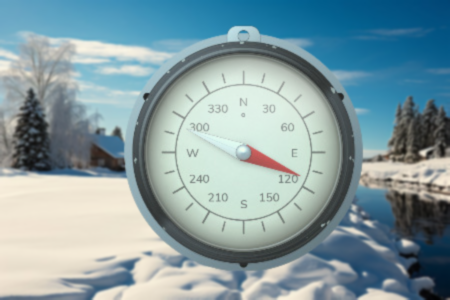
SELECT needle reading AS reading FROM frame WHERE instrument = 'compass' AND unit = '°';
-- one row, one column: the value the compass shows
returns 112.5 °
